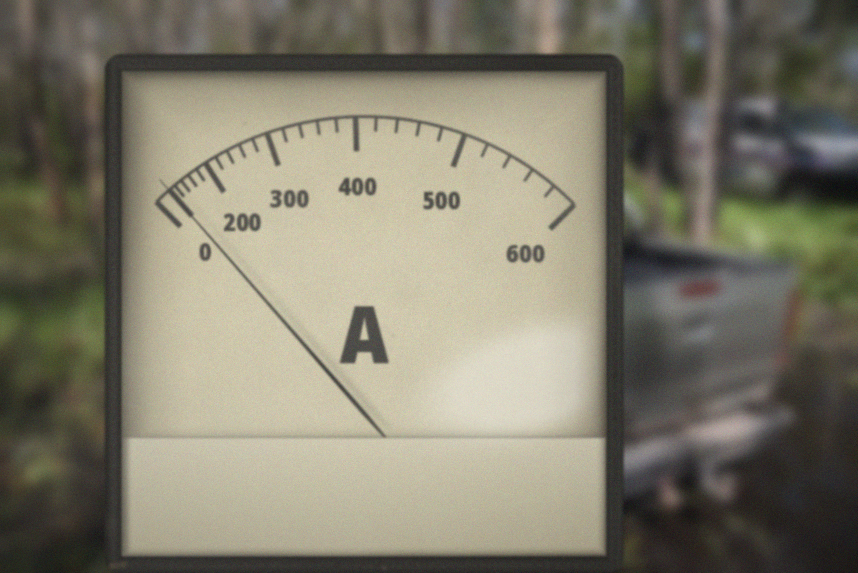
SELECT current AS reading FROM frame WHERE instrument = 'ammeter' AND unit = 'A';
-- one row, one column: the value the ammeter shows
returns 100 A
